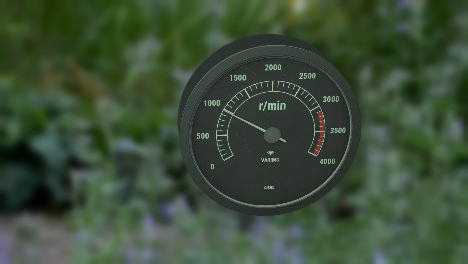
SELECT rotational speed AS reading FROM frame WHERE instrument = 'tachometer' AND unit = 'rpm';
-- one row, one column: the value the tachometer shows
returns 1000 rpm
